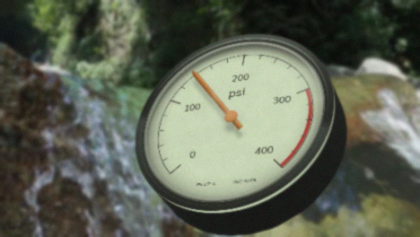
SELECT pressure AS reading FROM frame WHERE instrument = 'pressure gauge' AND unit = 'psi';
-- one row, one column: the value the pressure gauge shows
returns 140 psi
